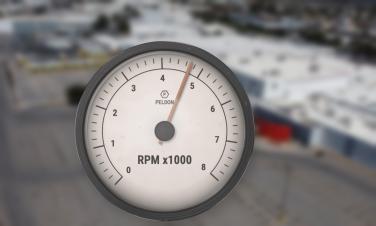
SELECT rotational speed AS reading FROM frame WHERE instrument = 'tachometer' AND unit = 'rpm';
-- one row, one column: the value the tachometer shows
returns 4700 rpm
